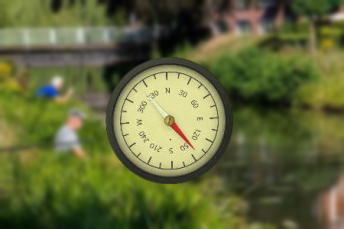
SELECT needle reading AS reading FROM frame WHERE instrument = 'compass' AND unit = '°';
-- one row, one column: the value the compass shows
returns 142.5 °
